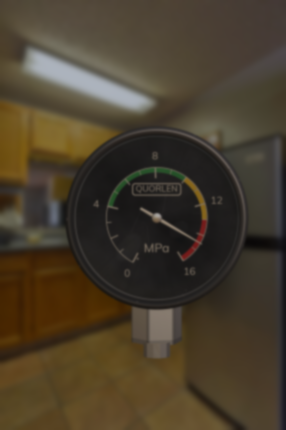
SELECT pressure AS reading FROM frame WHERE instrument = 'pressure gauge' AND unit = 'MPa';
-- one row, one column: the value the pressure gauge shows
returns 14.5 MPa
